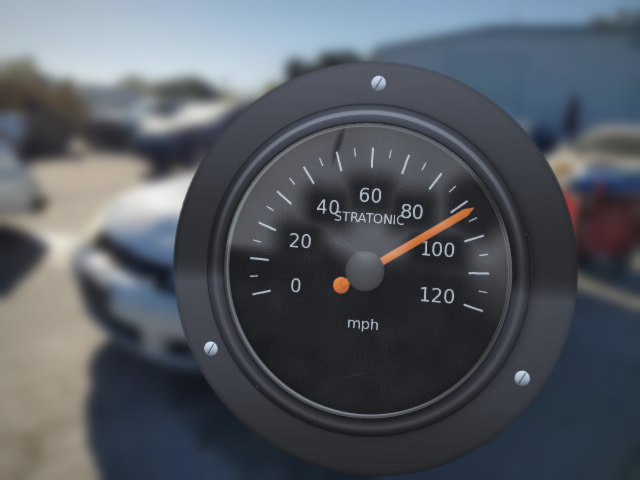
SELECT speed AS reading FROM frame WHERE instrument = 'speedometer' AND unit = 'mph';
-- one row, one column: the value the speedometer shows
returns 92.5 mph
